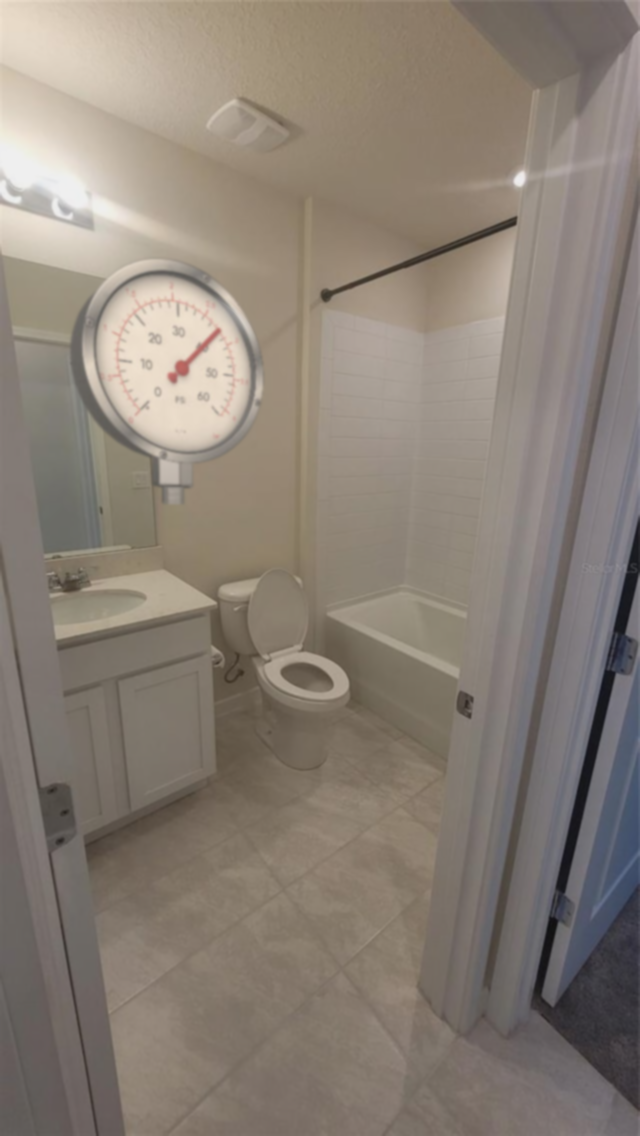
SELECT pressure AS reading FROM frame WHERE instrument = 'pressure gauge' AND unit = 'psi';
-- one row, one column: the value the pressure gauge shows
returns 40 psi
